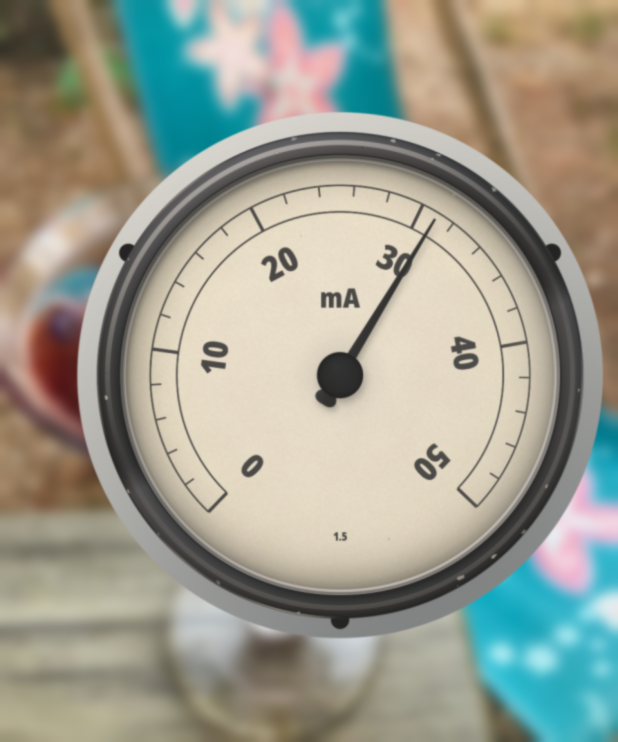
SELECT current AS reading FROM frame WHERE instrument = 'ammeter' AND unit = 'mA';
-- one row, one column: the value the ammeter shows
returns 31 mA
